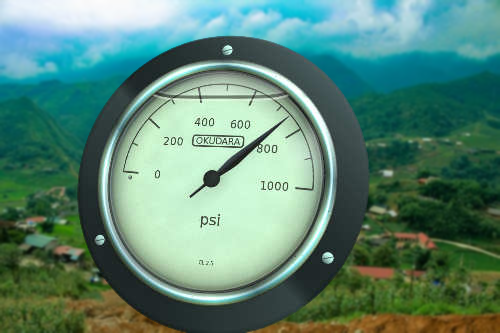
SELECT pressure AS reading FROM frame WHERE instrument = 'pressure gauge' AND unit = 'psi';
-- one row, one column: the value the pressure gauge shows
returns 750 psi
